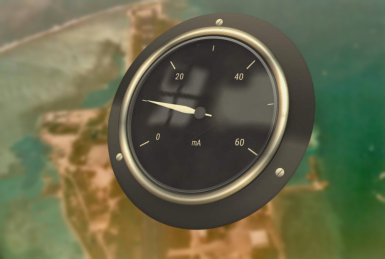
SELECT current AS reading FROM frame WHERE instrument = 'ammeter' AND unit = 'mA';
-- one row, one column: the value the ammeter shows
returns 10 mA
